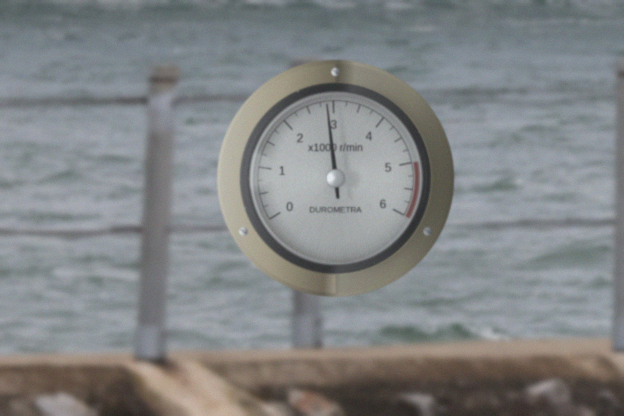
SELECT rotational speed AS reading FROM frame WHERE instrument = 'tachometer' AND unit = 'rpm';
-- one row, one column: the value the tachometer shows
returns 2875 rpm
